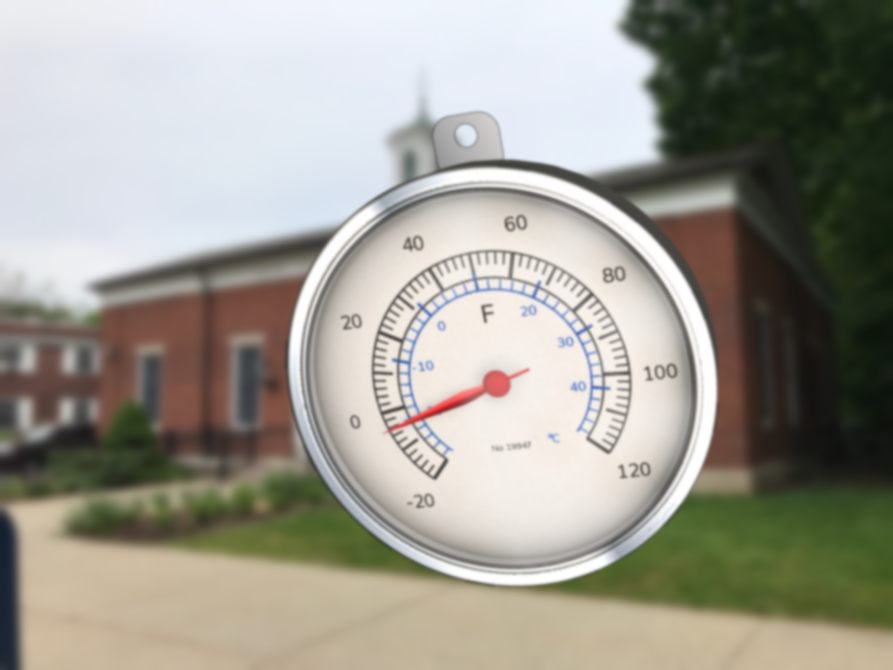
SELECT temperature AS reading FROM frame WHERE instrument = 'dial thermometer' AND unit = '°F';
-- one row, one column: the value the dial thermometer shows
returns -4 °F
